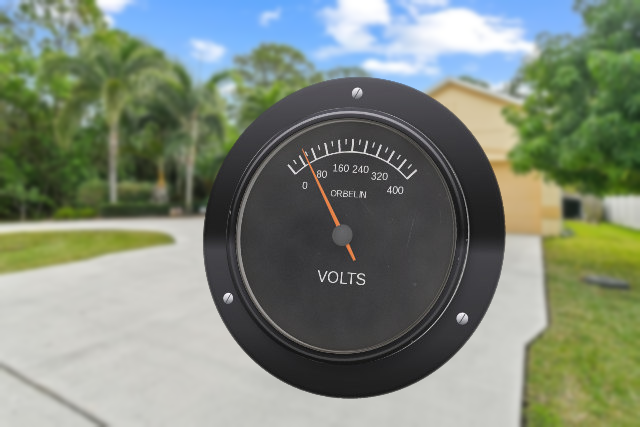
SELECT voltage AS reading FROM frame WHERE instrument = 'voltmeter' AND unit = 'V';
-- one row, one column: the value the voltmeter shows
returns 60 V
